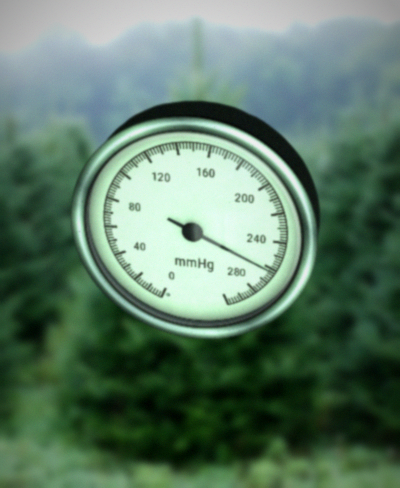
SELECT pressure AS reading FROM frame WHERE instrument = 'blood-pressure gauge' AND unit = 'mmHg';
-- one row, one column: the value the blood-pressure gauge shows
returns 260 mmHg
